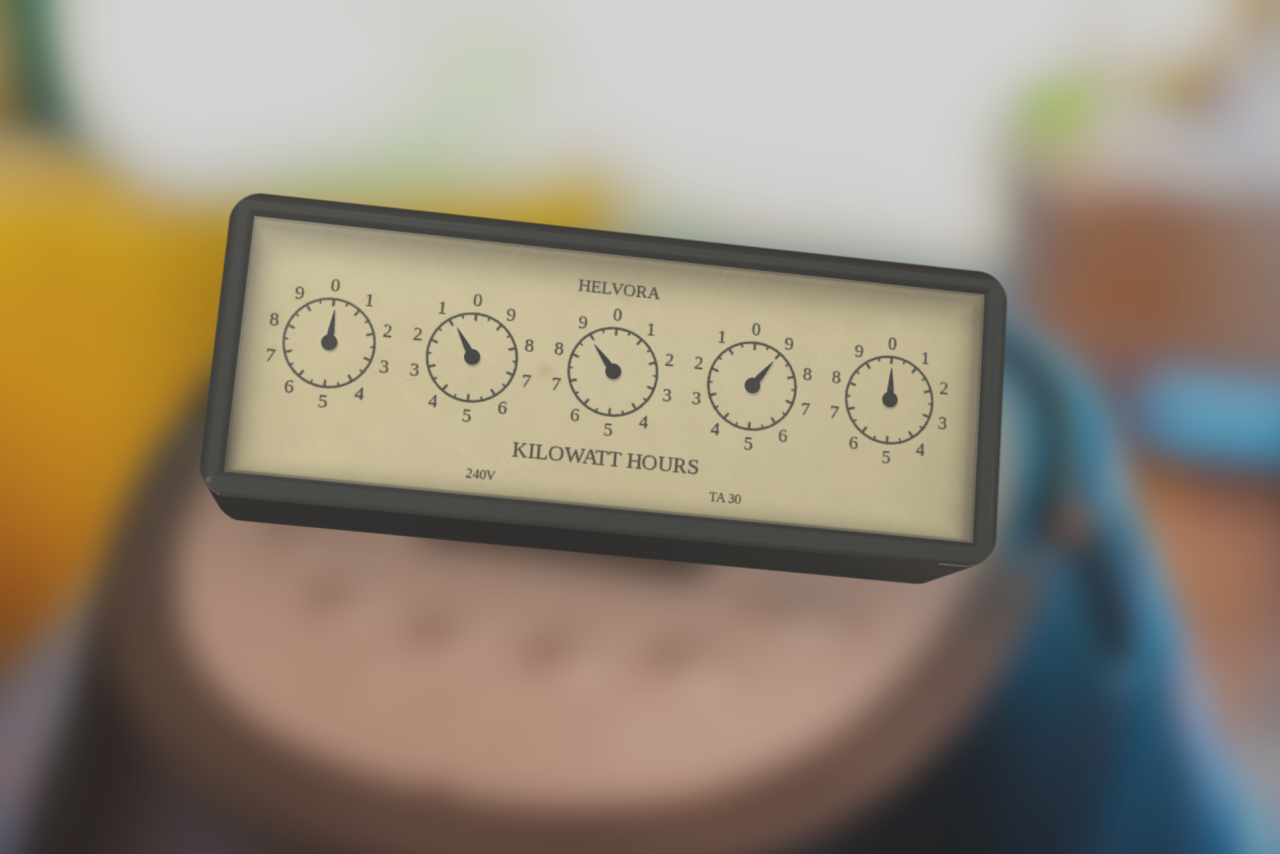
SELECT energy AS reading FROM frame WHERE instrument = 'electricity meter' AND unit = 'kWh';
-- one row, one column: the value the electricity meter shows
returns 890 kWh
